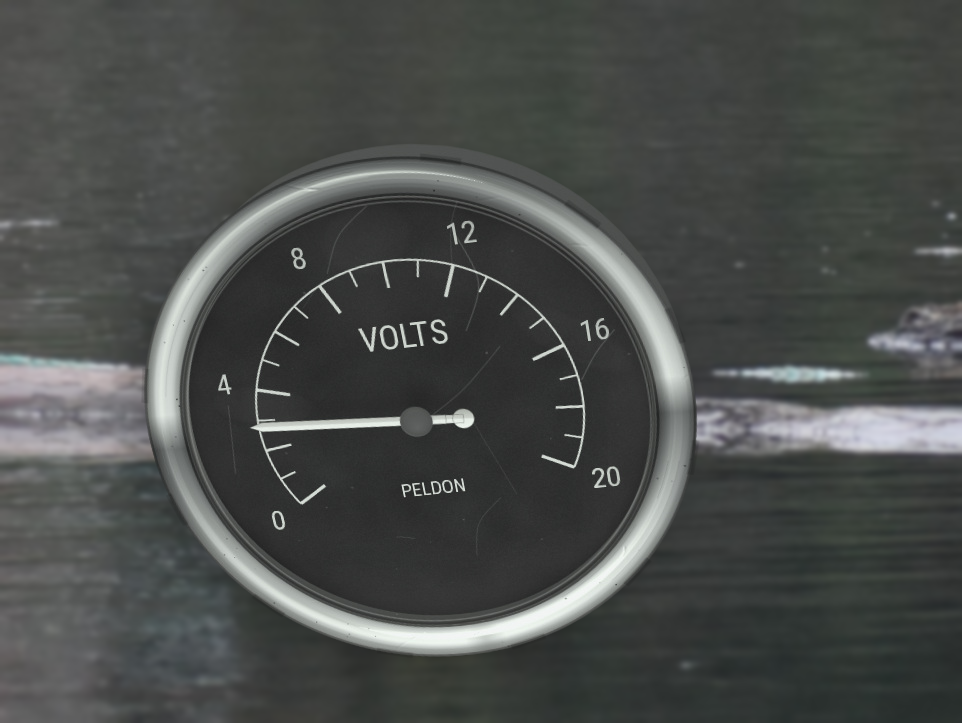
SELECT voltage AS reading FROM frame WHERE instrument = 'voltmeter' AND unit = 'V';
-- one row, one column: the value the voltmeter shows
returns 3 V
